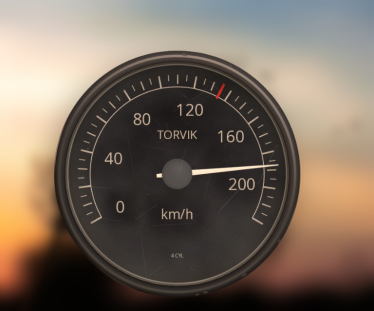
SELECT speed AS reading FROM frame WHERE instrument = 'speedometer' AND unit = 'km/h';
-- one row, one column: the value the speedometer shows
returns 187.5 km/h
